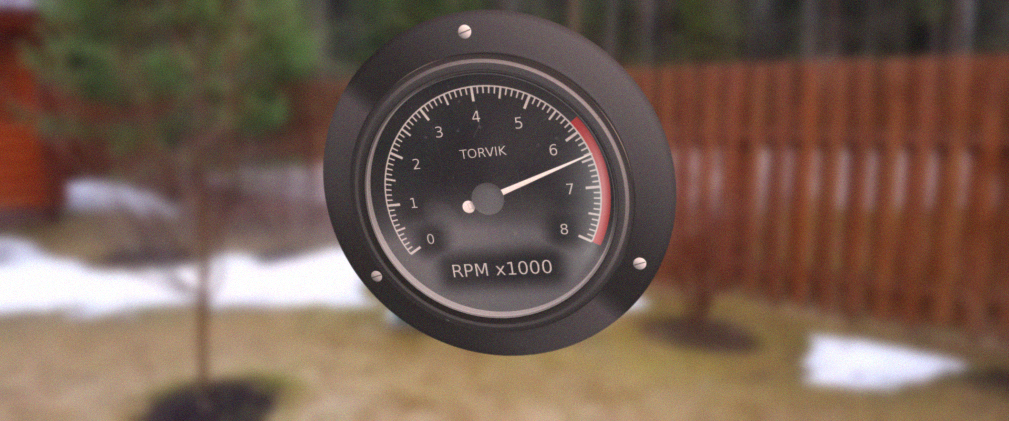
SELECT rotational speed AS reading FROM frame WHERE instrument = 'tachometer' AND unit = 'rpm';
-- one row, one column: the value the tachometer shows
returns 6400 rpm
